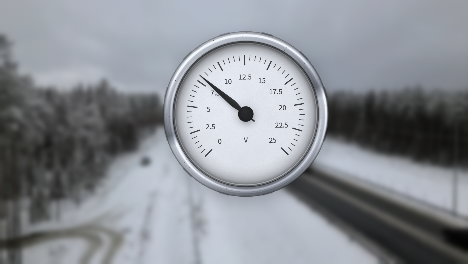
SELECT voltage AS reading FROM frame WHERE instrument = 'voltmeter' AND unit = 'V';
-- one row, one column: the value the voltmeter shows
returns 8 V
